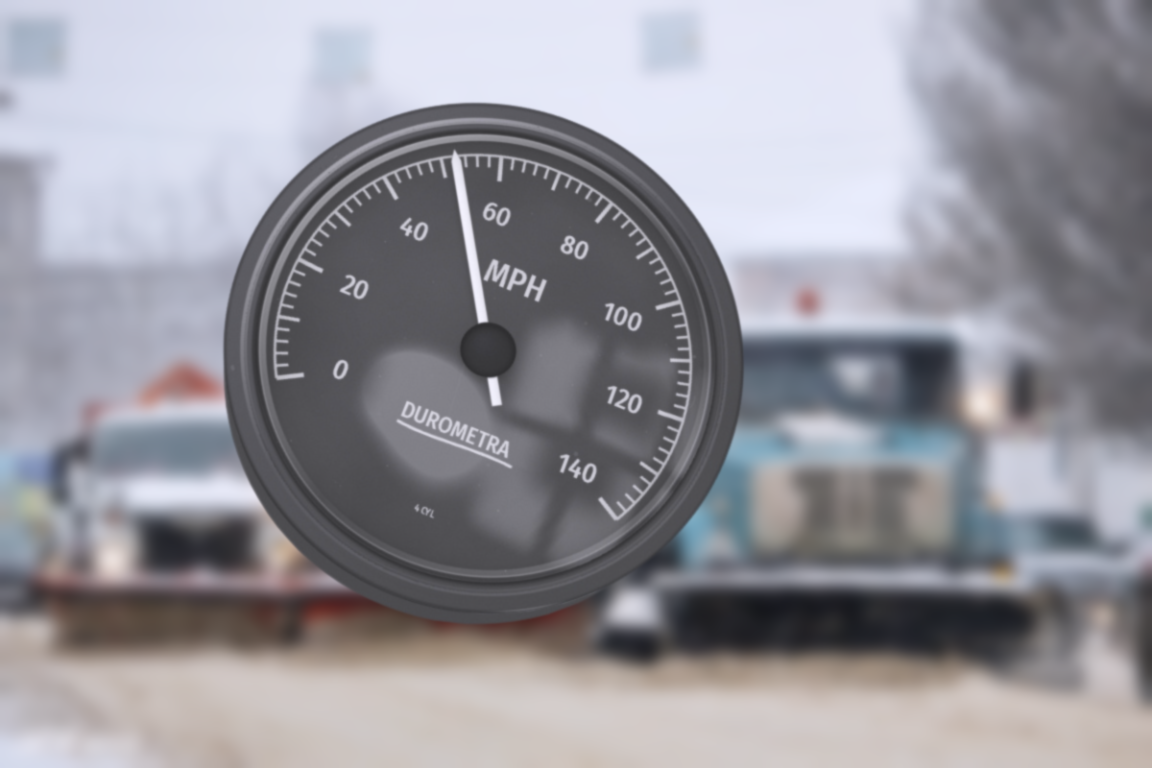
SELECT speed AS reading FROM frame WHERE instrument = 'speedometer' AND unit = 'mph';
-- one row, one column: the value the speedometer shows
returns 52 mph
